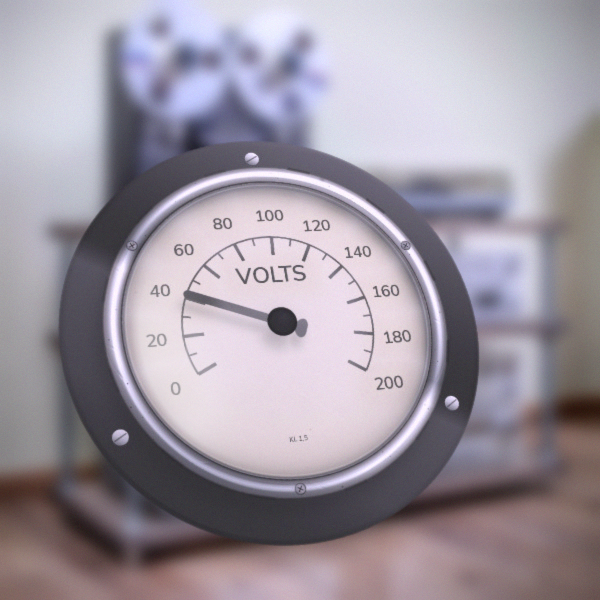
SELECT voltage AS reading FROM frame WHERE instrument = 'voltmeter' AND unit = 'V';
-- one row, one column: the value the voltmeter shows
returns 40 V
